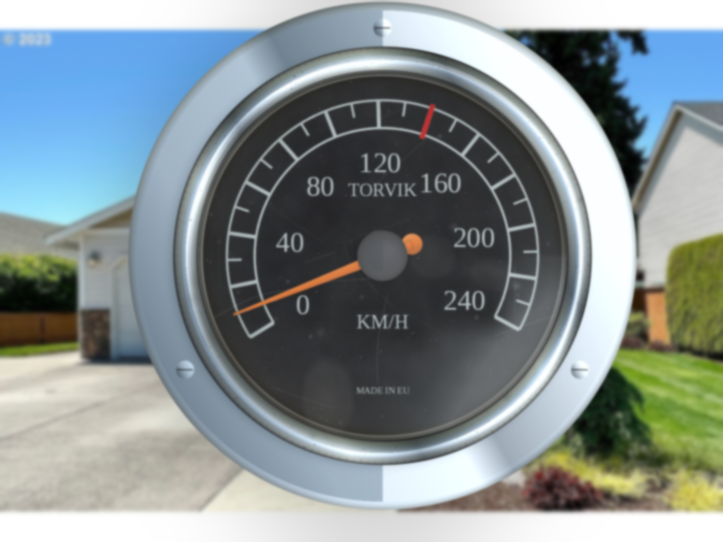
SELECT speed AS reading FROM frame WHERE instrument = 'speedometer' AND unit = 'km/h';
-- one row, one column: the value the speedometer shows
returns 10 km/h
